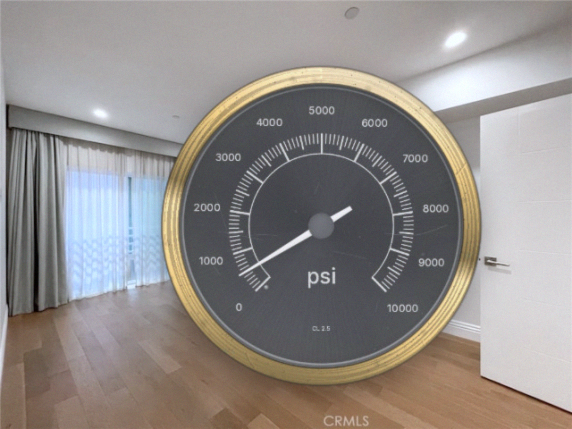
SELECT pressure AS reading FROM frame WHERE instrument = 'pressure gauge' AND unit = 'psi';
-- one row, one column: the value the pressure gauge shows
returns 500 psi
